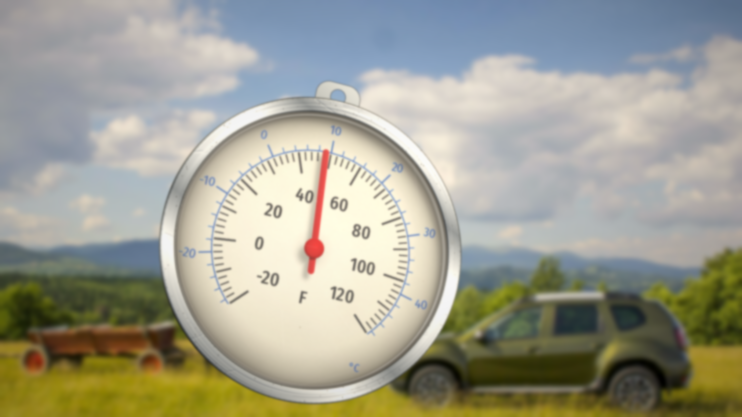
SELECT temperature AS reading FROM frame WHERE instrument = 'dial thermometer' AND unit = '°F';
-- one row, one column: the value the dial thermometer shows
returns 48 °F
